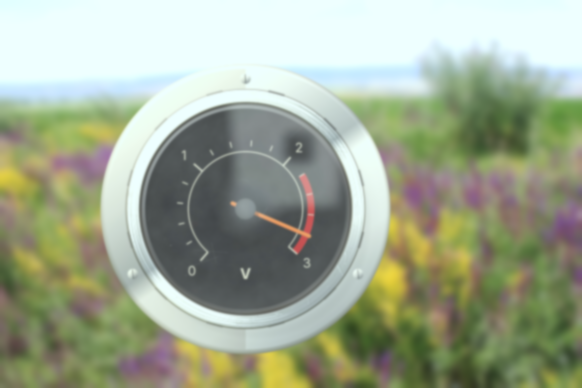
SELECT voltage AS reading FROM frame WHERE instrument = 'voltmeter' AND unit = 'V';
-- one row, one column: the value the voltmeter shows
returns 2.8 V
